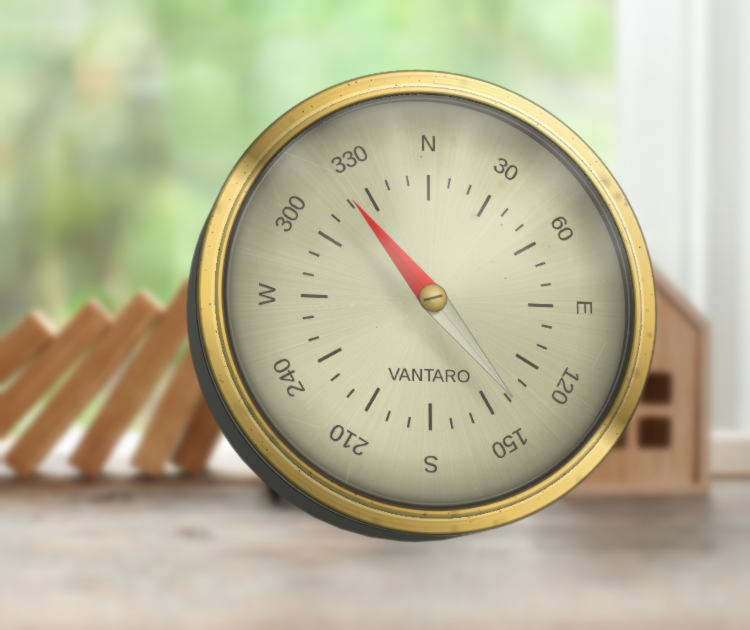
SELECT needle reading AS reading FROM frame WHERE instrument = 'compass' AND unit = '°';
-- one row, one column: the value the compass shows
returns 320 °
